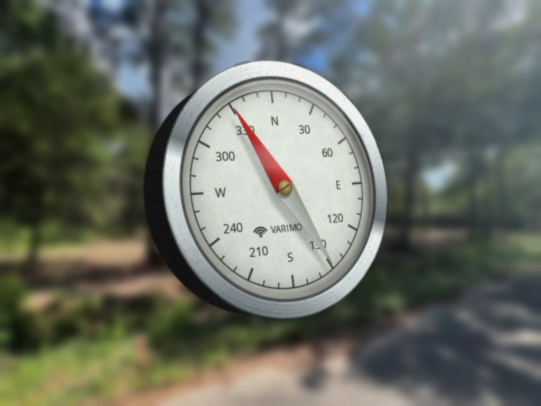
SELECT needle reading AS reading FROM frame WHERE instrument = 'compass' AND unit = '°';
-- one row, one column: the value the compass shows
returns 330 °
